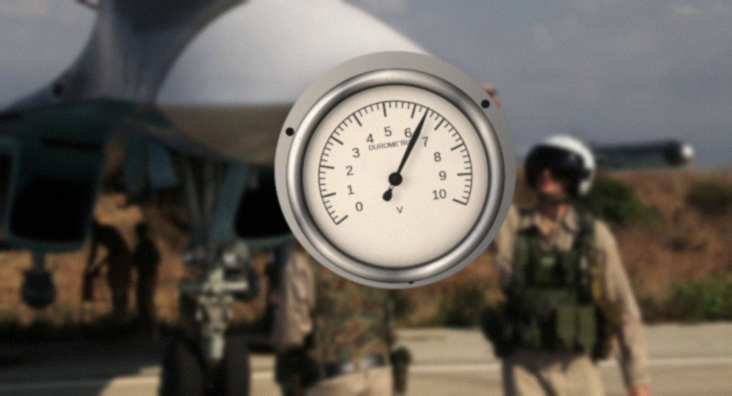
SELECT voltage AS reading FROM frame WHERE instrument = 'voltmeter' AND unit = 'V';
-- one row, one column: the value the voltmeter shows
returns 6.4 V
